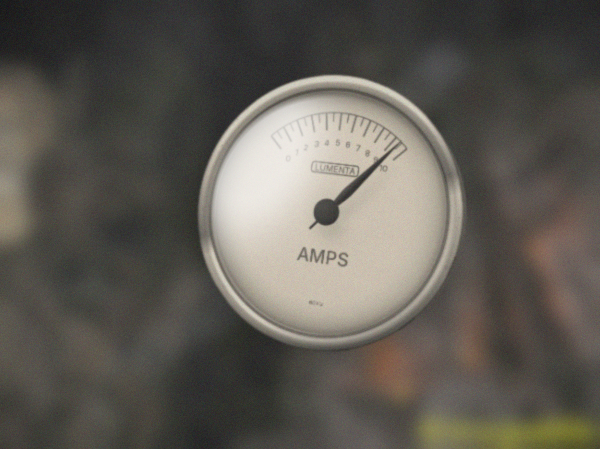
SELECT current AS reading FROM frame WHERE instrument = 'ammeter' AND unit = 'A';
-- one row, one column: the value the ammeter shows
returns 9.5 A
